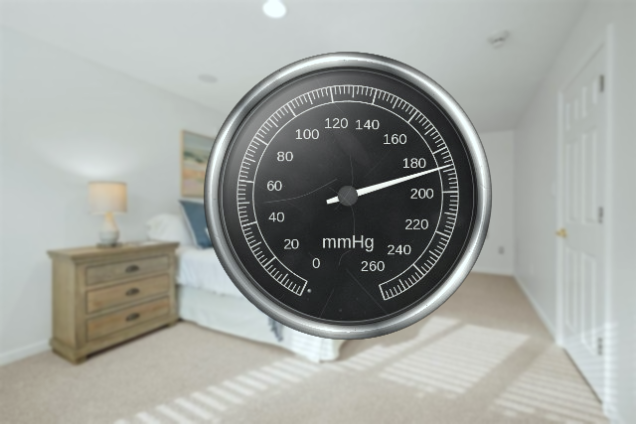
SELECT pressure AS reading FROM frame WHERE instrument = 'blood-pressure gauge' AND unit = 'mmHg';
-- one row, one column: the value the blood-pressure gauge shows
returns 188 mmHg
